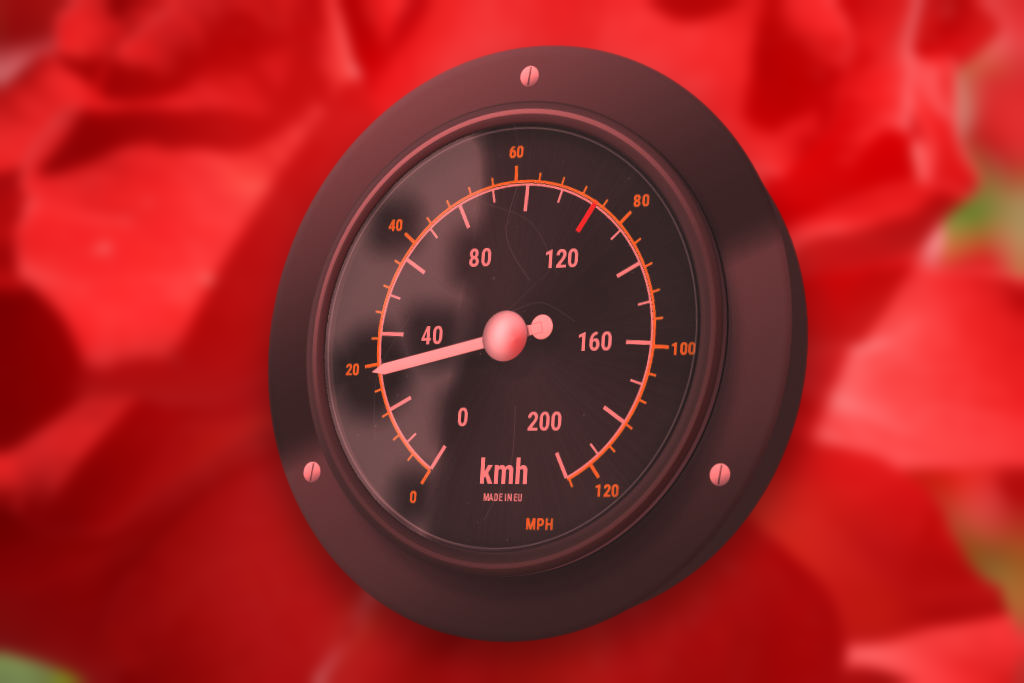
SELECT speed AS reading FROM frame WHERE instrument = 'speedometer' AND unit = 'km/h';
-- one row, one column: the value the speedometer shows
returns 30 km/h
